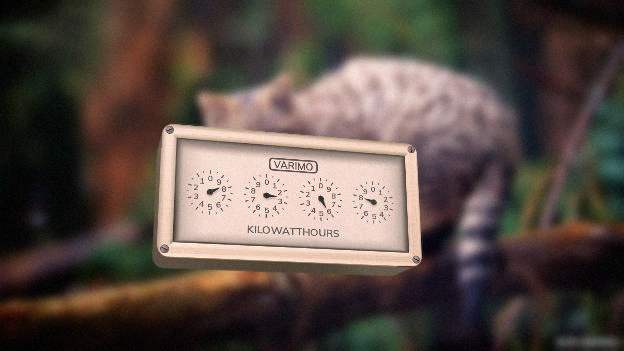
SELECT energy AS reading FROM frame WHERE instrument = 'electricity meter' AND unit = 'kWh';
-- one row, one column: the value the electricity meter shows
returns 8258 kWh
